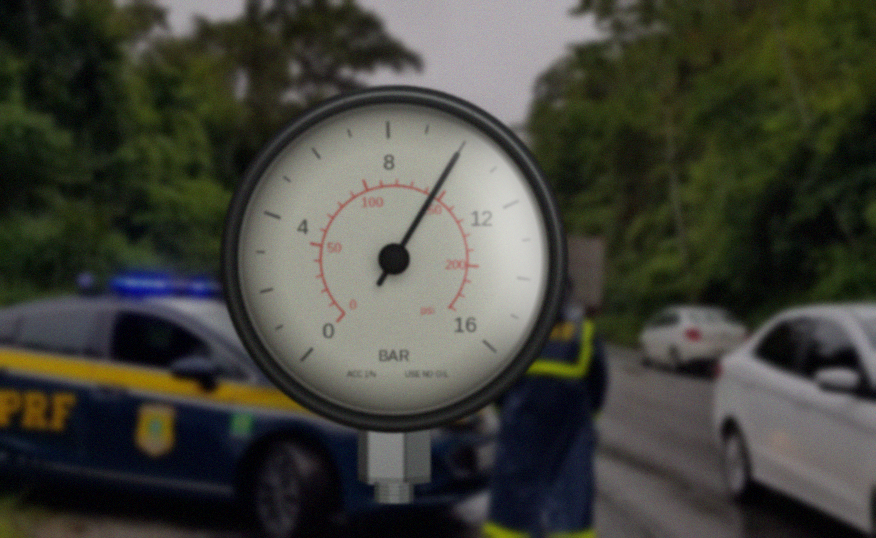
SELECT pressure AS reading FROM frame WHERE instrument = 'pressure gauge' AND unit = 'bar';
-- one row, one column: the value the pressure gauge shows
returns 10 bar
